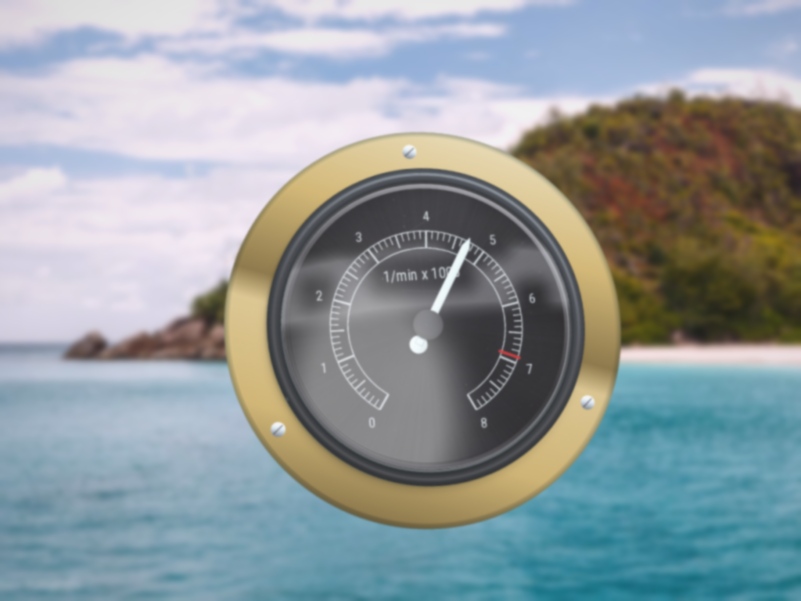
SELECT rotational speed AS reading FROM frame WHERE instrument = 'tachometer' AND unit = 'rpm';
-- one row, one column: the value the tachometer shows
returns 4700 rpm
